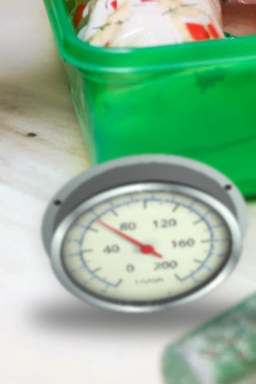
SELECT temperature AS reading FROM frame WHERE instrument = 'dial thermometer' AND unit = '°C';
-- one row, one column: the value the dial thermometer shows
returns 70 °C
